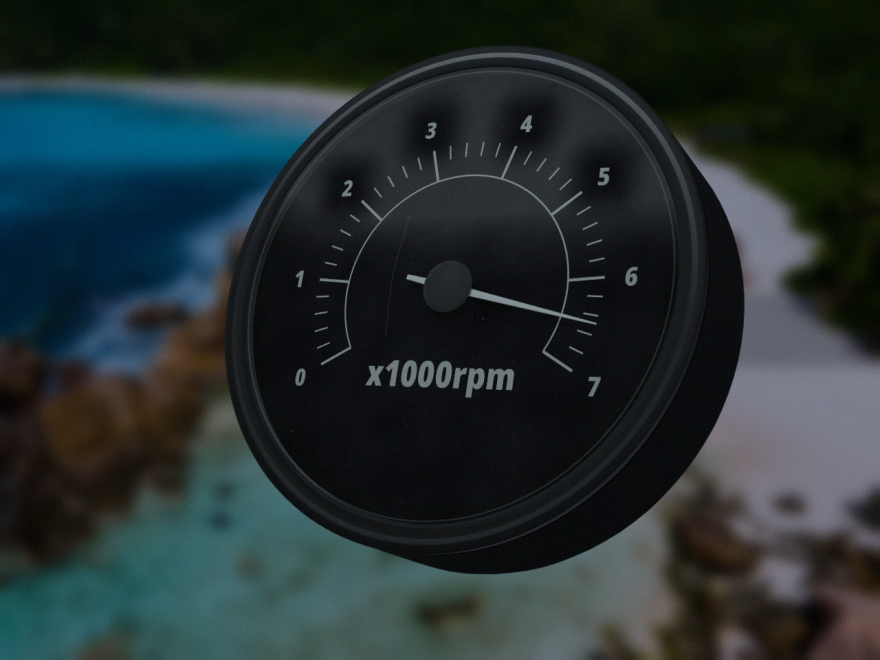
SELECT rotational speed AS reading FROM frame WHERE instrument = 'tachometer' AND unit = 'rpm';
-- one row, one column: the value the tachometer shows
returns 6500 rpm
